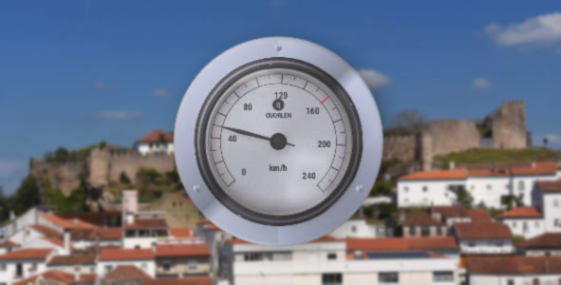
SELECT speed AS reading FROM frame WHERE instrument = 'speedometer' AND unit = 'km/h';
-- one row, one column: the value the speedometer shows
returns 50 km/h
